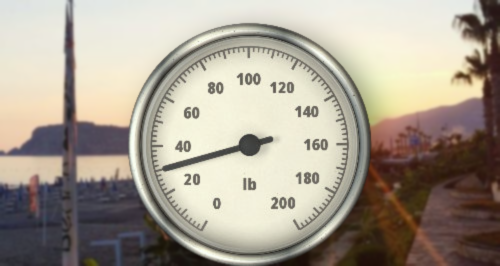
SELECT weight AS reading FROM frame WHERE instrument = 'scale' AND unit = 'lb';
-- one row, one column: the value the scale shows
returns 30 lb
